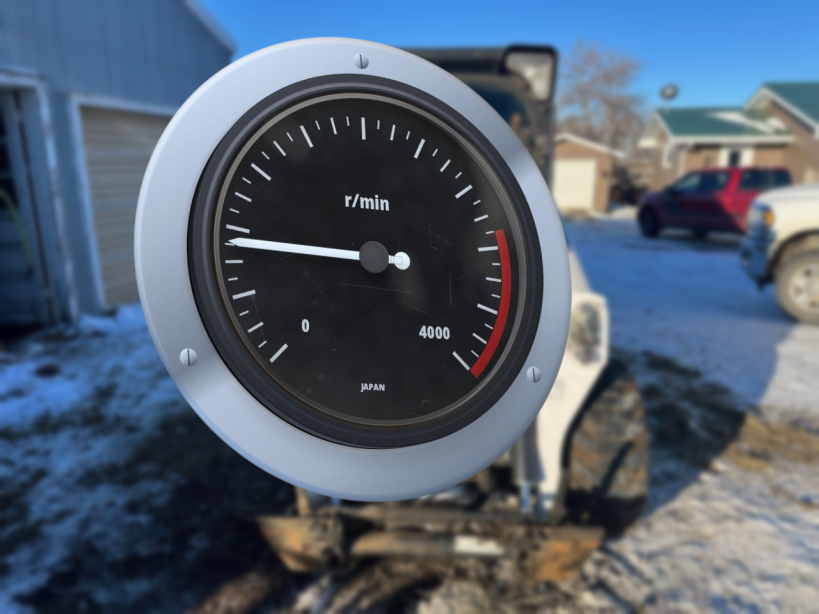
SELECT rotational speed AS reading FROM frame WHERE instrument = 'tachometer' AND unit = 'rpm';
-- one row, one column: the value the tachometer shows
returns 700 rpm
